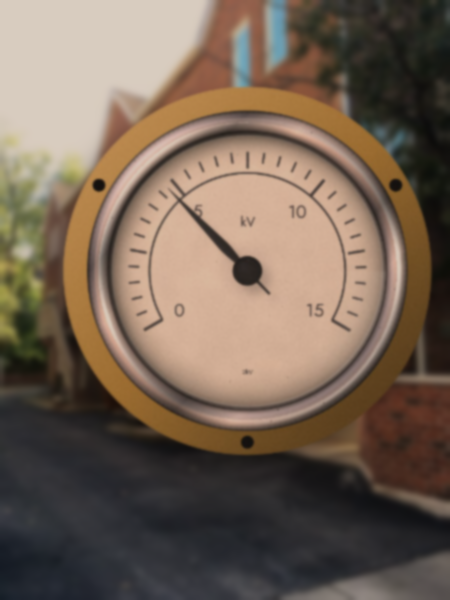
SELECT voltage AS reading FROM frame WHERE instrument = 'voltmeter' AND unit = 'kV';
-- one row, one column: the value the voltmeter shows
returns 4.75 kV
